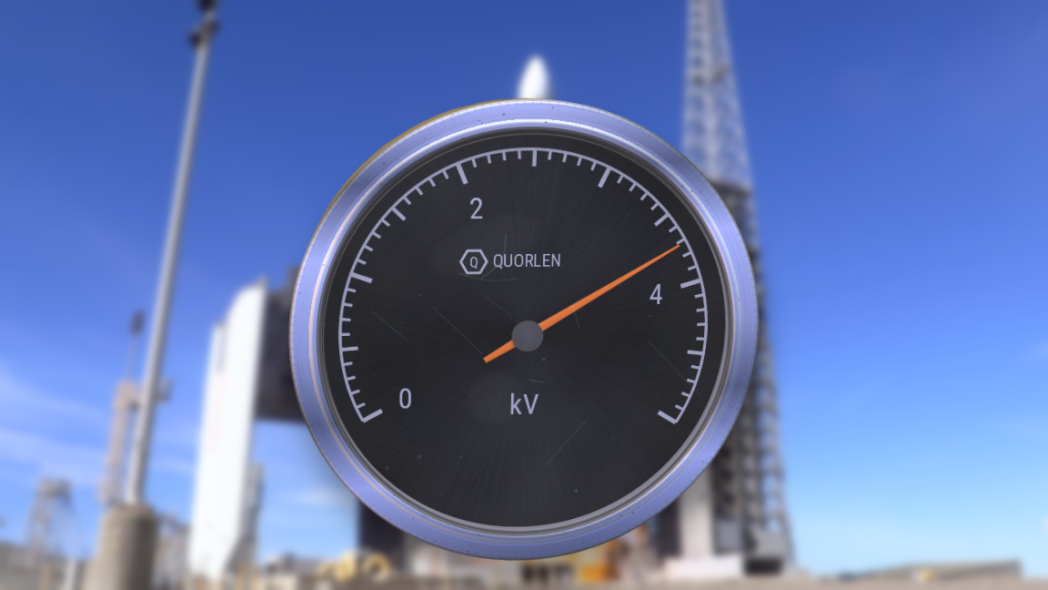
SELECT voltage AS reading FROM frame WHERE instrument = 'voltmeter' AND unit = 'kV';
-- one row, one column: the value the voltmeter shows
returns 3.7 kV
